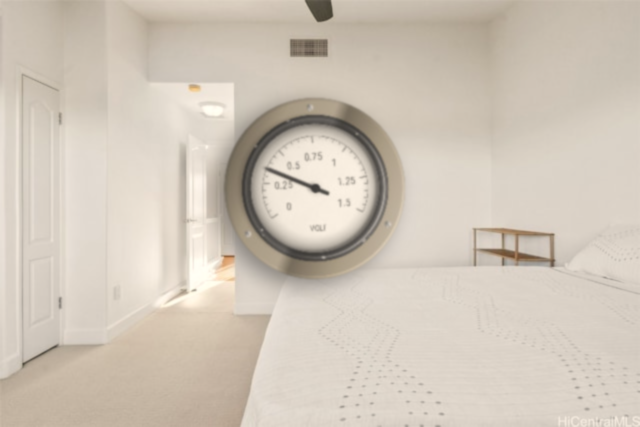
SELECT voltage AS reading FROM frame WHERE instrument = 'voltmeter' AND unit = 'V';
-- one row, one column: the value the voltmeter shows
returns 0.35 V
